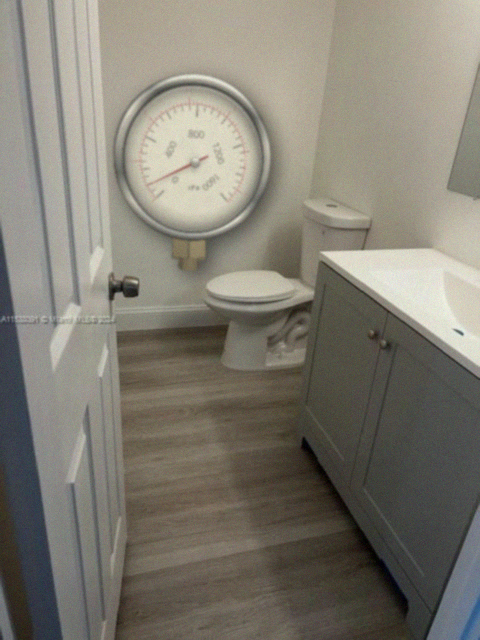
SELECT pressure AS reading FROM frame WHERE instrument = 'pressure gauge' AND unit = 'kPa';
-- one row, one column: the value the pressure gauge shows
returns 100 kPa
